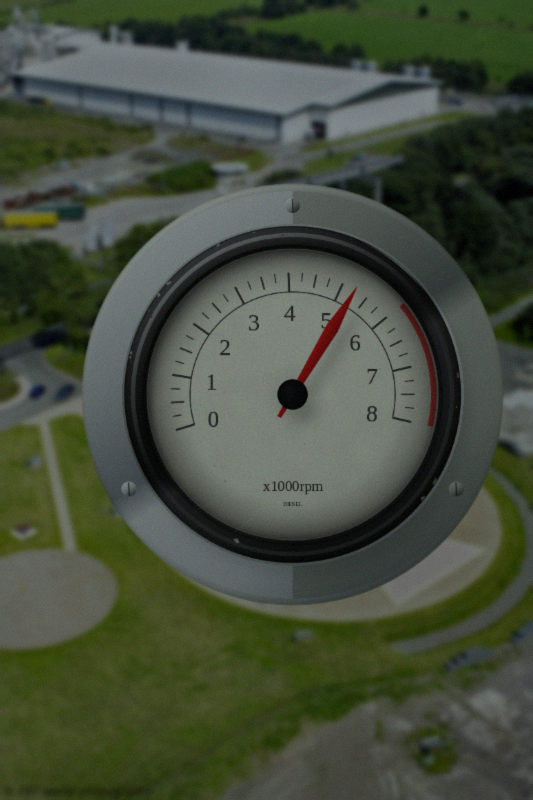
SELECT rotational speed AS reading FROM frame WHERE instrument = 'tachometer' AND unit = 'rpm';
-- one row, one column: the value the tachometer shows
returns 5250 rpm
